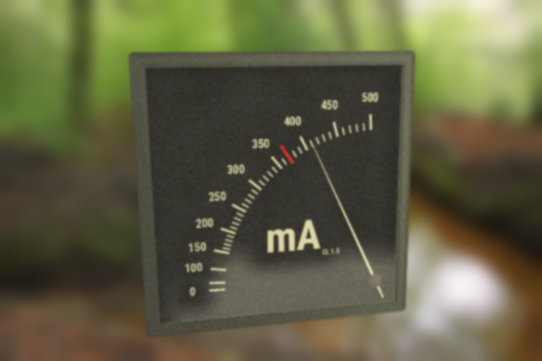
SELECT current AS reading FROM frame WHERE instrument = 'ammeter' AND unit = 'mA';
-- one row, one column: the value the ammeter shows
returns 410 mA
